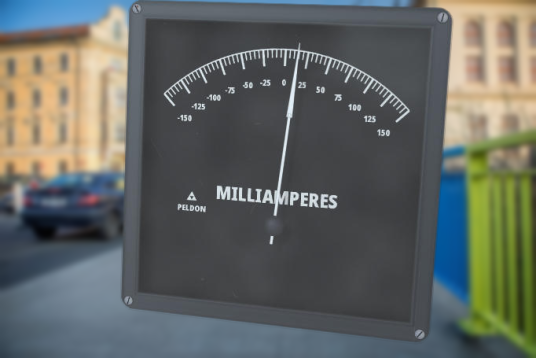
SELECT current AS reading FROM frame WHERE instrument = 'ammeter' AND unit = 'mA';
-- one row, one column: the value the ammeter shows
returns 15 mA
